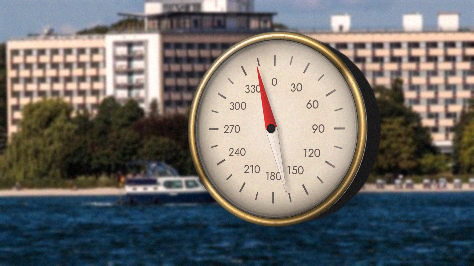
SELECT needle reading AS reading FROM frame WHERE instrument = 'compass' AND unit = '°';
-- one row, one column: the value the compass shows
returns 345 °
